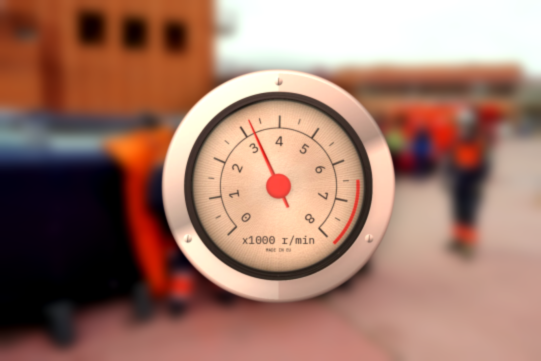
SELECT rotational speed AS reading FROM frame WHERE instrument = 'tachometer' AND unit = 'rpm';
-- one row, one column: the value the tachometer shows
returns 3250 rpm
